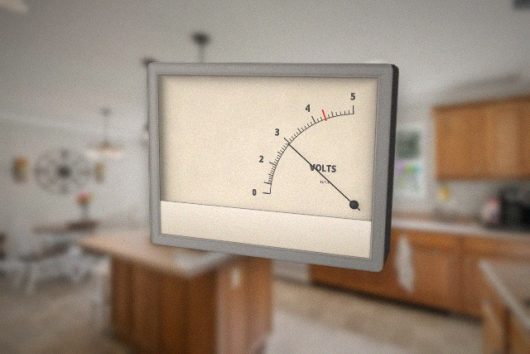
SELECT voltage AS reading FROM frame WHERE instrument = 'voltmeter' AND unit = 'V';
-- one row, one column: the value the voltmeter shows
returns 3 V
